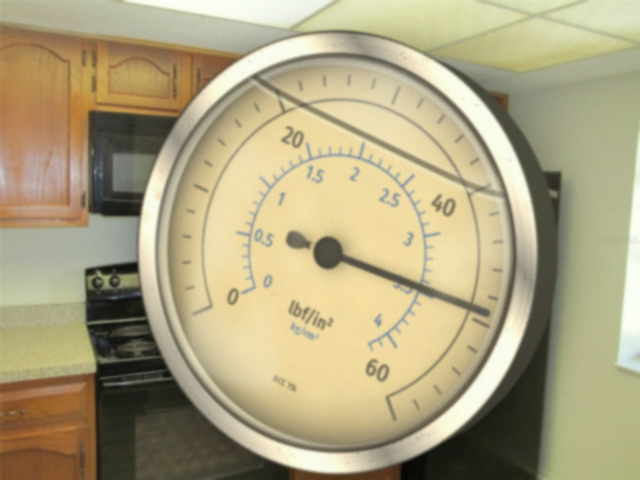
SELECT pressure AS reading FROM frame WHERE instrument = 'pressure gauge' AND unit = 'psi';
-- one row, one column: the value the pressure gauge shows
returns 49 psi
